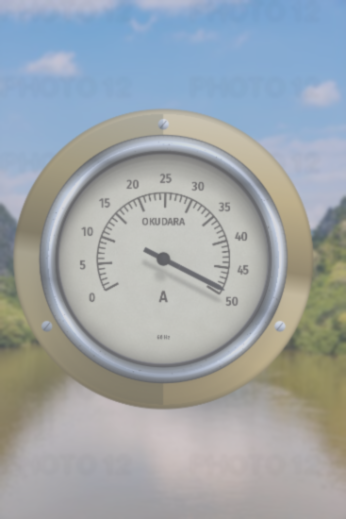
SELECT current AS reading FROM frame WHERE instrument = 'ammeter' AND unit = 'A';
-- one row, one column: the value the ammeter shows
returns 49 A
